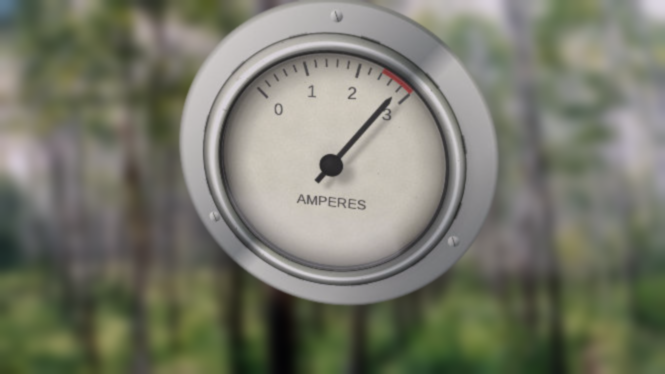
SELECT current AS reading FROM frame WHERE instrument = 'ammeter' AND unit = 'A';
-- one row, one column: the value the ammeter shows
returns 2.8 A
